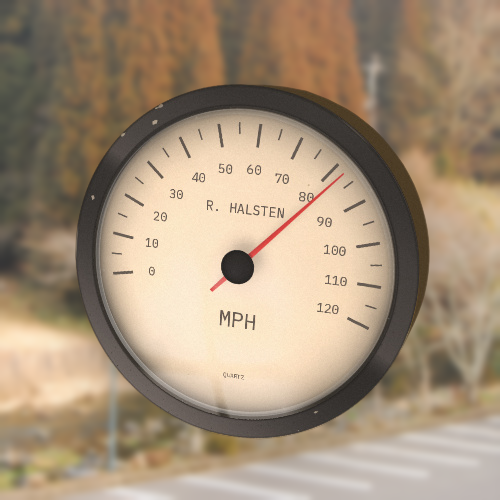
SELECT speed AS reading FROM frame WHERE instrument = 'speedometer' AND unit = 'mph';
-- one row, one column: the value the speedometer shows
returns 82.5 mph
